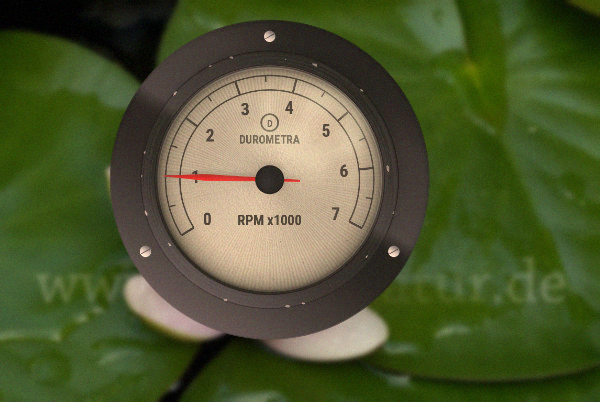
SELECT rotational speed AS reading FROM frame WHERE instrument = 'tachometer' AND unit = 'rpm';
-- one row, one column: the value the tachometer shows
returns 1000 rpm
